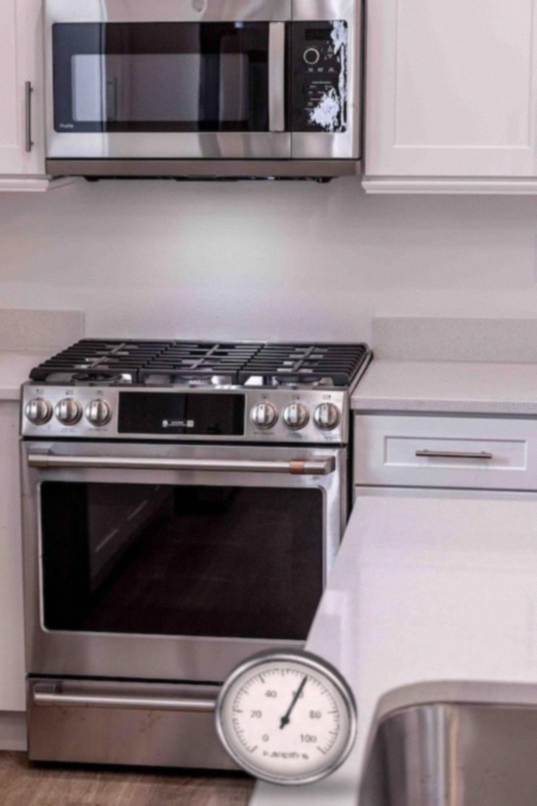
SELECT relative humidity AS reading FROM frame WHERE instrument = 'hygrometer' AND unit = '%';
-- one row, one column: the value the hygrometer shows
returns 60 %
